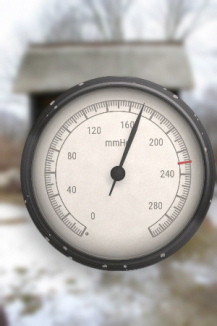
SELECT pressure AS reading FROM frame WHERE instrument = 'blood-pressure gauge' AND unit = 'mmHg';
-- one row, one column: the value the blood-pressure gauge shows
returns 170 mmHg
